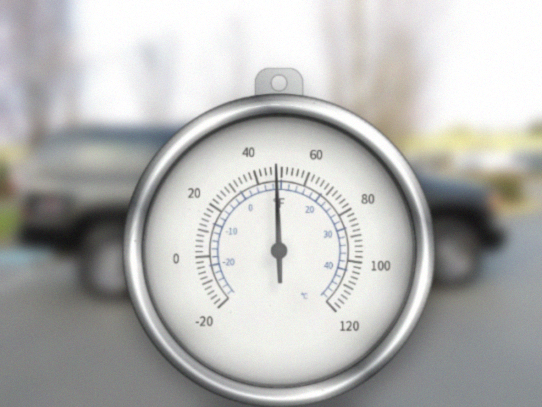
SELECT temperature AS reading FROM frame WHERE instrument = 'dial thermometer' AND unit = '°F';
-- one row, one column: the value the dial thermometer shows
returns 48 °F
